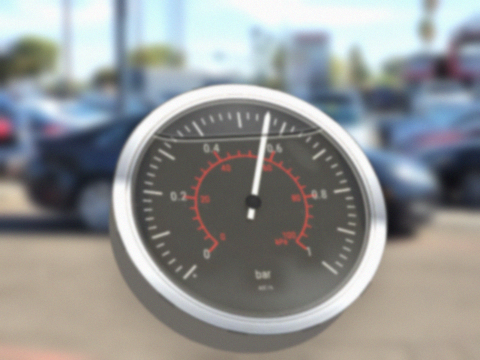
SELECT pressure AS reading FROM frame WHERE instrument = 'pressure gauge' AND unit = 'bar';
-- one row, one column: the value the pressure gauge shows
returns 0.56 bar
